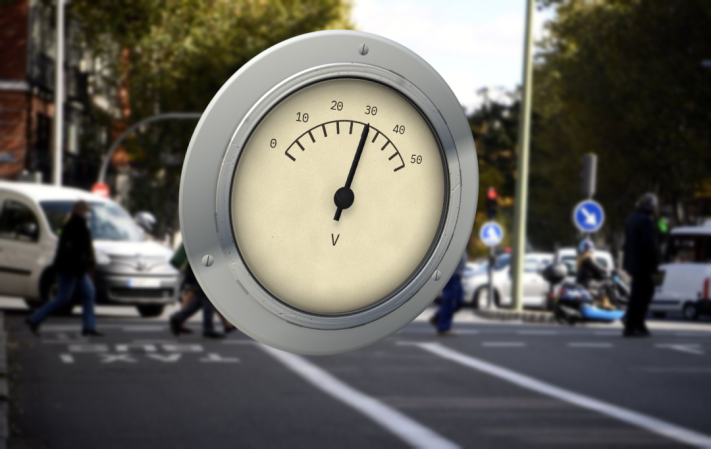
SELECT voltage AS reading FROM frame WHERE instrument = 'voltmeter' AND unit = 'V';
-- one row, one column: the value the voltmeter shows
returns 30 V
